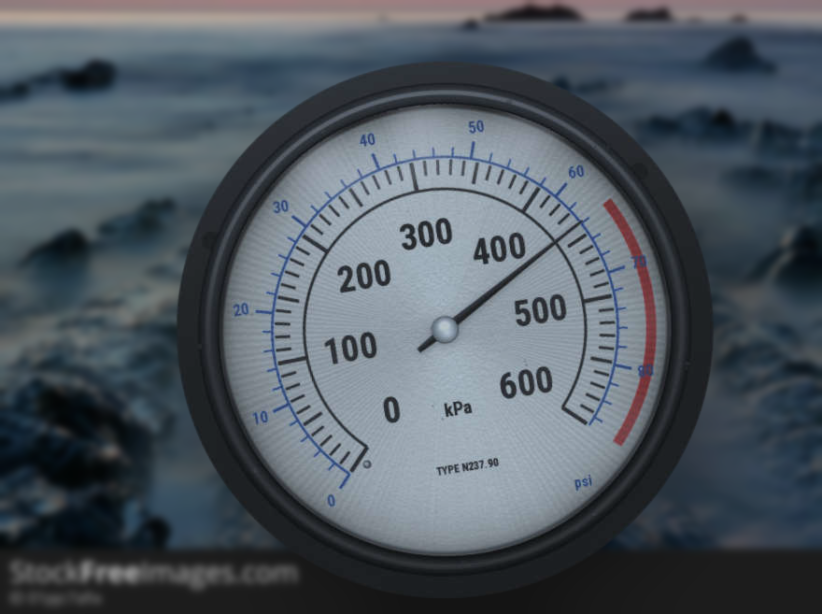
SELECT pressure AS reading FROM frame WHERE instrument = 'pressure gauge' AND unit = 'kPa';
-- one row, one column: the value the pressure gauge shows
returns 440 kPa
